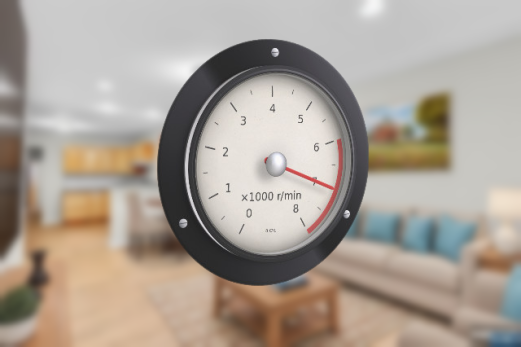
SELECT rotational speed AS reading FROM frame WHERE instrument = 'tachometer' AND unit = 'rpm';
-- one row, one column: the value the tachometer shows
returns 7000 rpm
